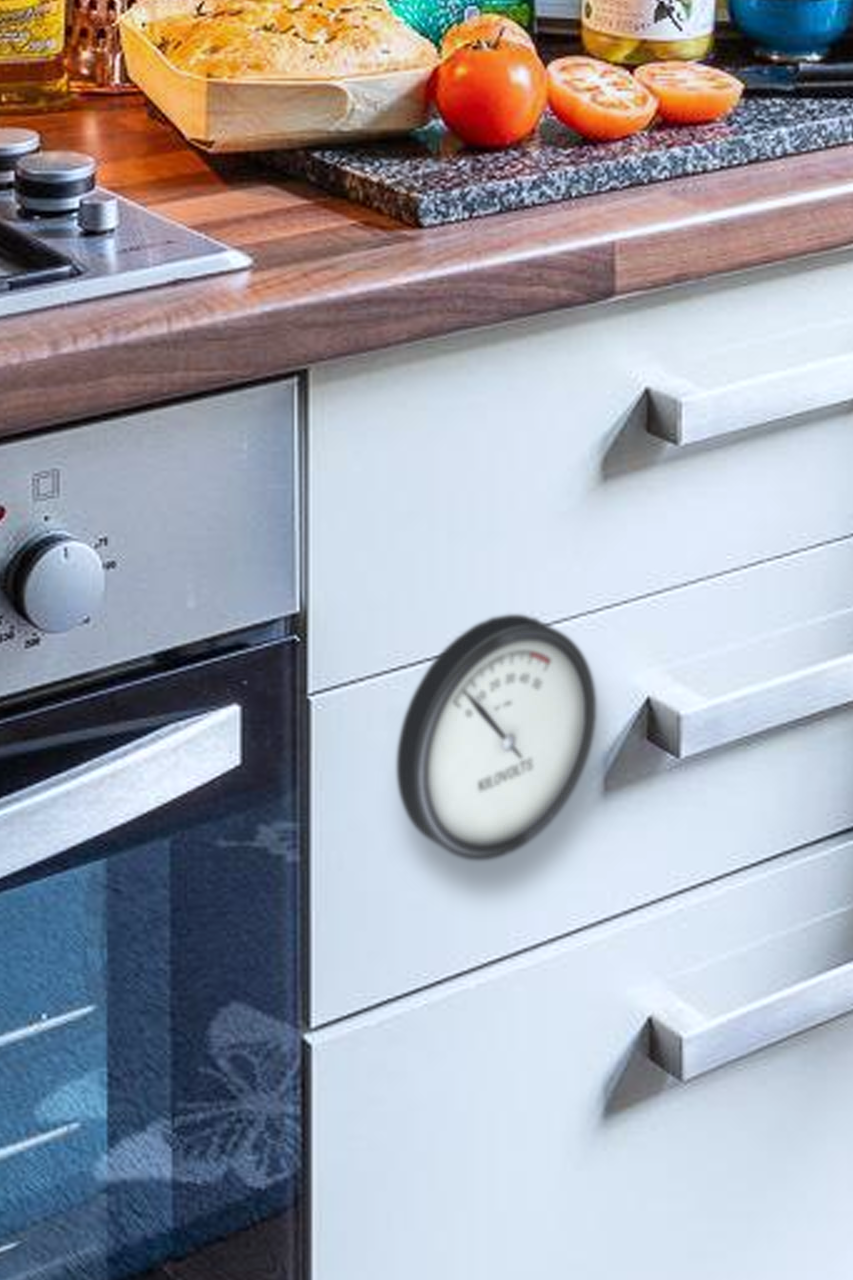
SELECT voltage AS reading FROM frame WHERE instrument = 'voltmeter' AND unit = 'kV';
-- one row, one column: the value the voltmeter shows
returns 5 kV
